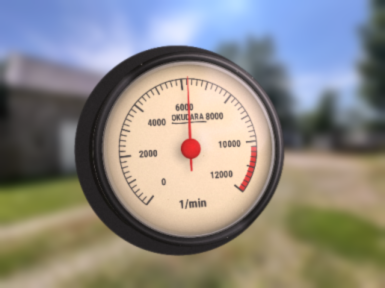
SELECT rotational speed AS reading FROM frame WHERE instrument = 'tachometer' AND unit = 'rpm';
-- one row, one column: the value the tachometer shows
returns 6200 rpm
